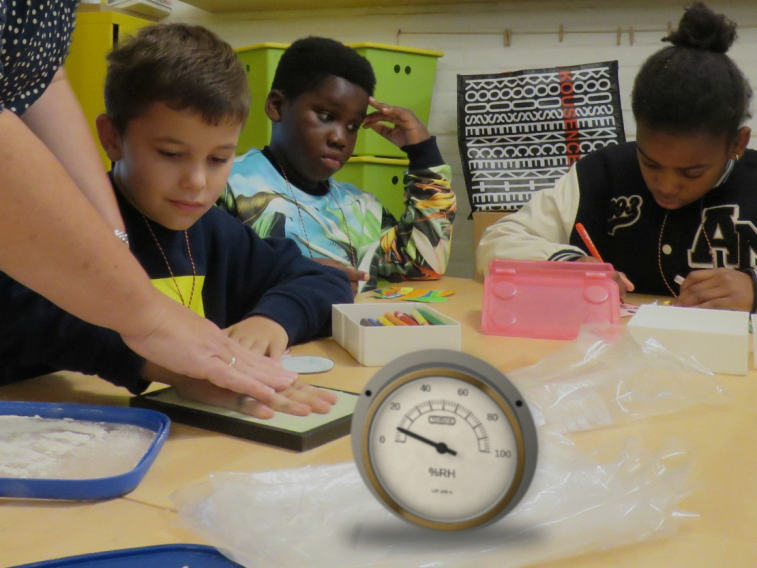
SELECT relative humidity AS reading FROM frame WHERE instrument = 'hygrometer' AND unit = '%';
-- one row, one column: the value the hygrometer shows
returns 10 %
